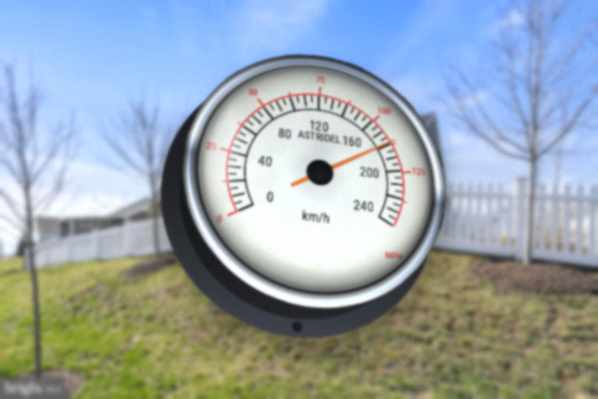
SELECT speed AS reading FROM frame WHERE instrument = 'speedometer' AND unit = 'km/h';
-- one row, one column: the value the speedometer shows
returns 180 km/h
